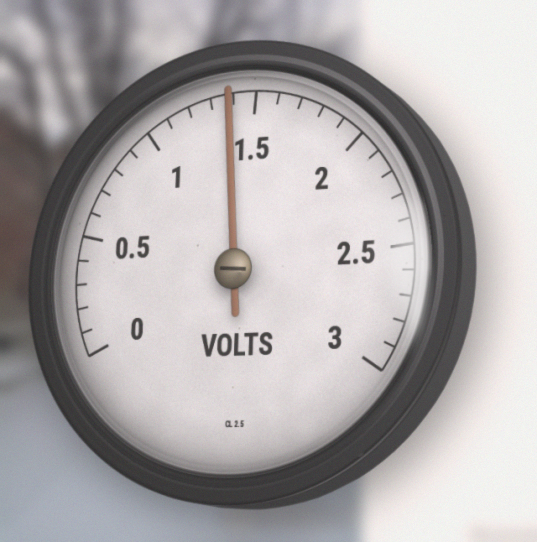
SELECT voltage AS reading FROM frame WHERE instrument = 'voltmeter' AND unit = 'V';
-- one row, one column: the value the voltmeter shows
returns 1.4 V
